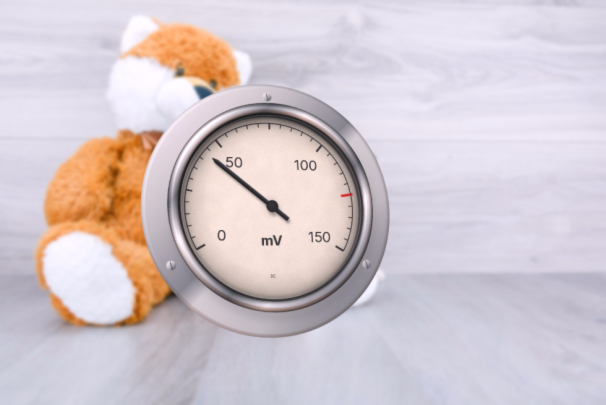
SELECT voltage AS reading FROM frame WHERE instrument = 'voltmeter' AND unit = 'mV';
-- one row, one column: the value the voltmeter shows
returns 42.5 mV
